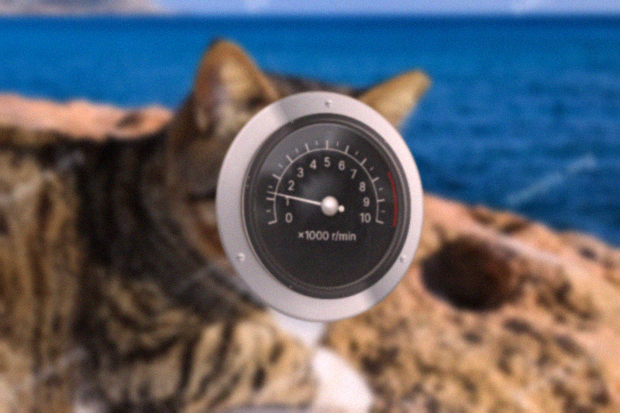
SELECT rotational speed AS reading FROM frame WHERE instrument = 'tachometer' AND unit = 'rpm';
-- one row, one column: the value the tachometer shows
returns 1250 rpm
